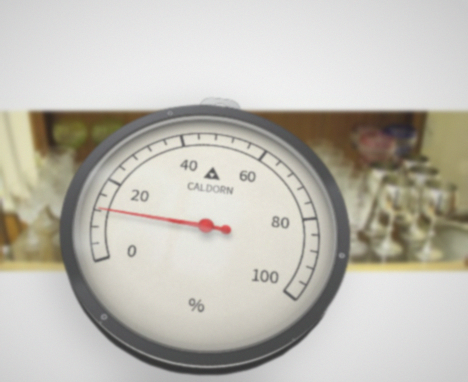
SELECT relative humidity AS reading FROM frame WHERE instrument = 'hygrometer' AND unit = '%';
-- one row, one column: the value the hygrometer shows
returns 12 %
